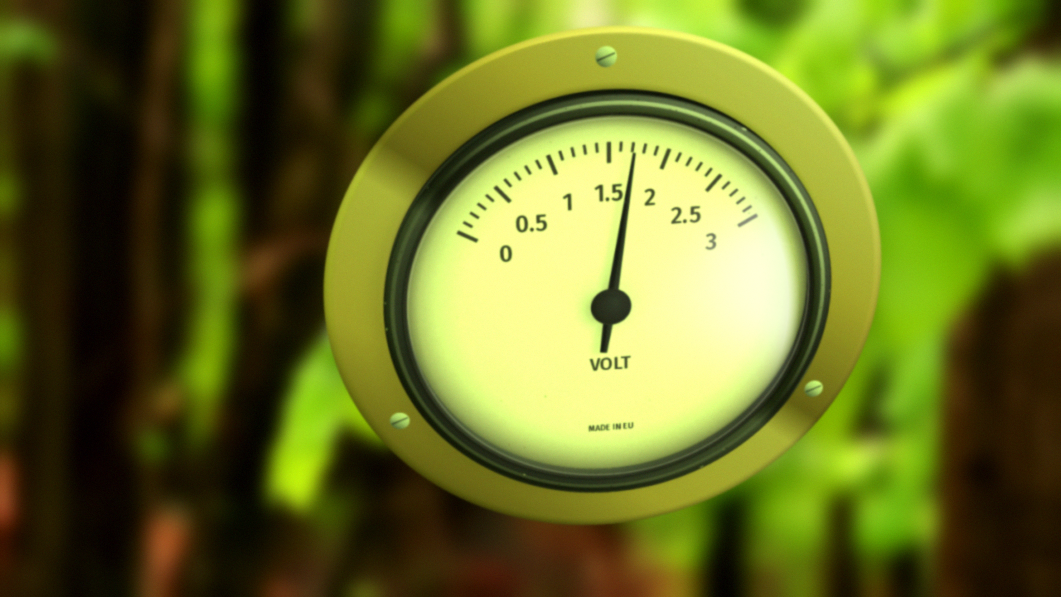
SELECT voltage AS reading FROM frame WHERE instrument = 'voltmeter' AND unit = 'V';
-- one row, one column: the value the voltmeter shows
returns 1.7 V
